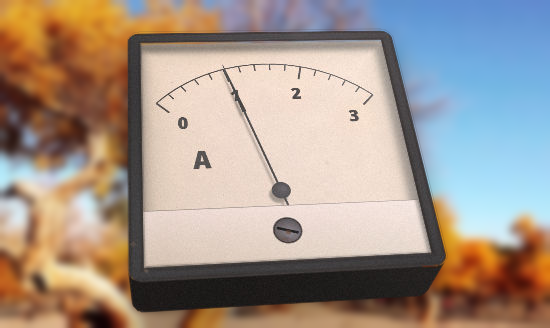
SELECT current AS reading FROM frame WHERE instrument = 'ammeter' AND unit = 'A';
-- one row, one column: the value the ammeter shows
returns 1 A
